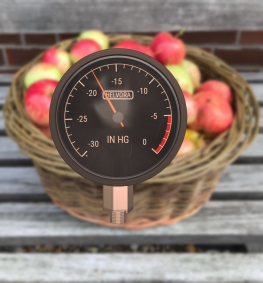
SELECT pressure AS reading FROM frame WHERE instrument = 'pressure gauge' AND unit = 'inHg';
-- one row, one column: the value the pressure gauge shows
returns -18 inHg
